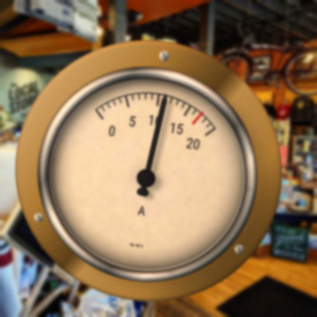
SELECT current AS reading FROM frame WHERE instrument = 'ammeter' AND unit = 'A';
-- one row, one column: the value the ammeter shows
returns 11 A
